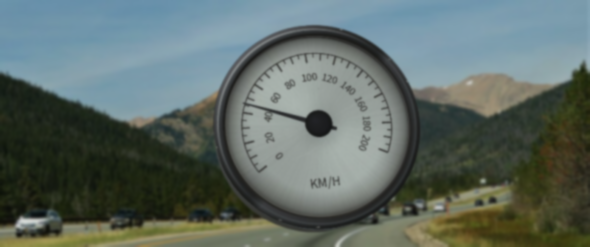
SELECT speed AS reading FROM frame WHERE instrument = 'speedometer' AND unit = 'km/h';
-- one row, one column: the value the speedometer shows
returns 45 km/h
